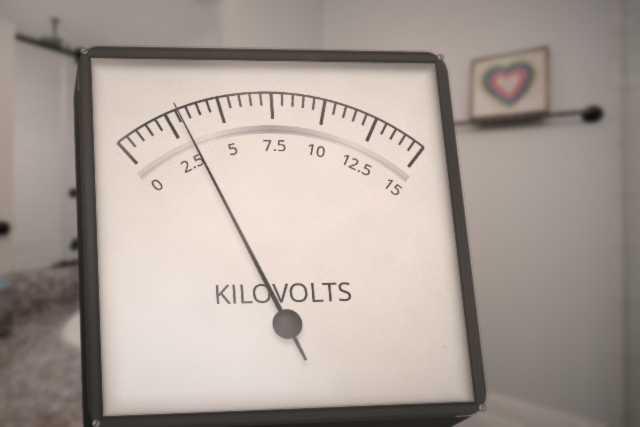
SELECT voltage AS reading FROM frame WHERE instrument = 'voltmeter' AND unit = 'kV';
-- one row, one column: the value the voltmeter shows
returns 3 kV
